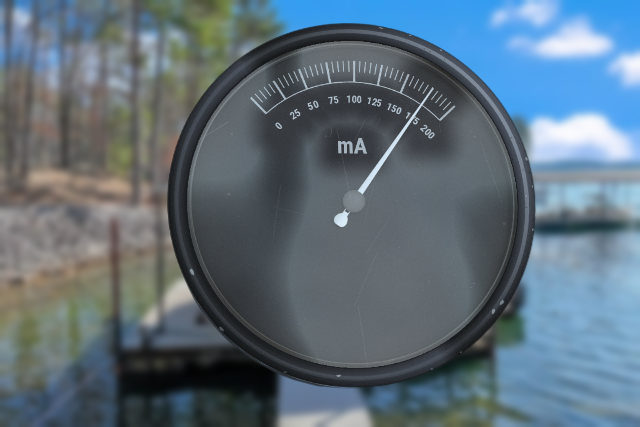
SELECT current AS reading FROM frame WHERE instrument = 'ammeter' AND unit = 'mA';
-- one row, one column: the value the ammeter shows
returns 175 mA
